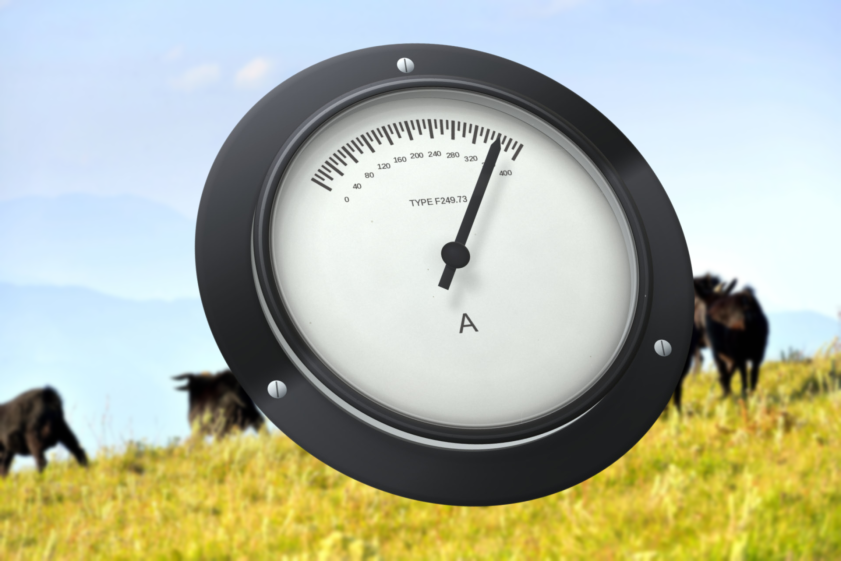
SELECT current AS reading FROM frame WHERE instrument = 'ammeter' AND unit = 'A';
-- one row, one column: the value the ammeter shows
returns 360 A
